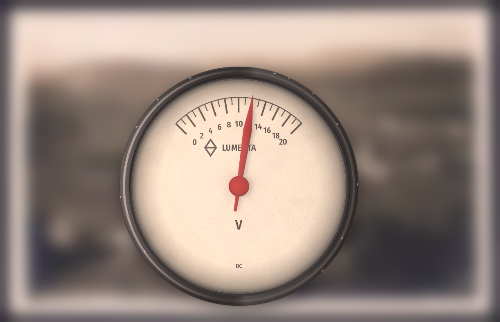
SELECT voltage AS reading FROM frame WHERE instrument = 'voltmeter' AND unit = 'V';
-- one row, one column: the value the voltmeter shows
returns 12 V
